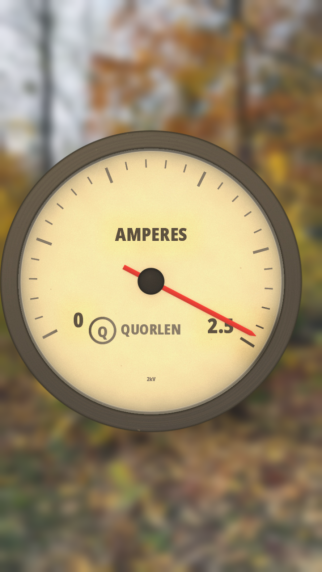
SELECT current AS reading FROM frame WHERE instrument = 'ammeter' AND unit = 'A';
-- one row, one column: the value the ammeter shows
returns 2.45 A
